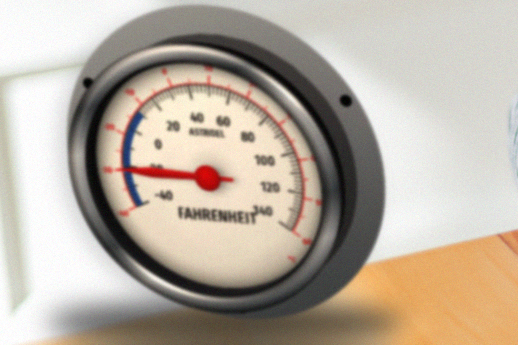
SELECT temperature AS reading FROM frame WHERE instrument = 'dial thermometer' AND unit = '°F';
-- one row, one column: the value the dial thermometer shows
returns -20 °F
